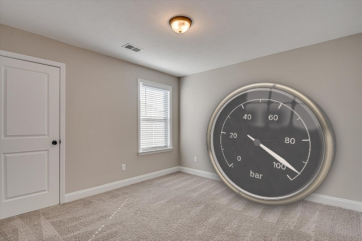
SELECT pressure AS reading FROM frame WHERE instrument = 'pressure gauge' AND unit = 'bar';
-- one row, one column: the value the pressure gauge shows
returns 95 bar
